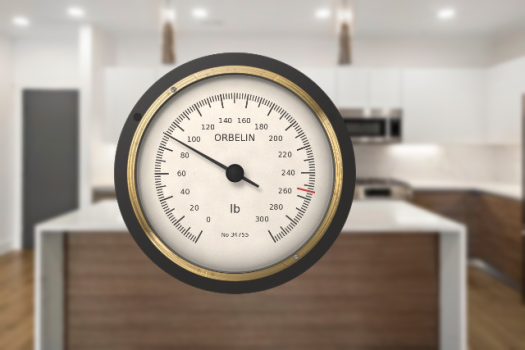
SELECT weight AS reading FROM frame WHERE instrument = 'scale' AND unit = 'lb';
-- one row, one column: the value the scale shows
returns 90 lb
